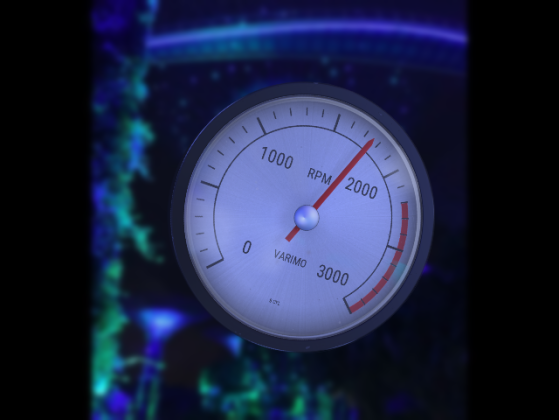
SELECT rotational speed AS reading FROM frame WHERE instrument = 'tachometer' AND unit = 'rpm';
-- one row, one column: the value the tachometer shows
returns 1750 rpm
